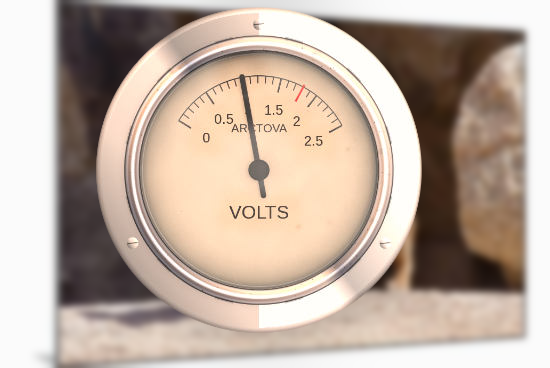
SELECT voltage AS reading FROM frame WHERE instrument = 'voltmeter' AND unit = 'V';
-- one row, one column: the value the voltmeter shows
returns 1 V
